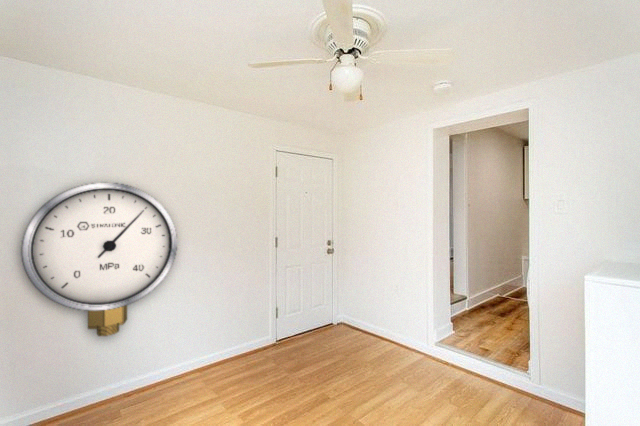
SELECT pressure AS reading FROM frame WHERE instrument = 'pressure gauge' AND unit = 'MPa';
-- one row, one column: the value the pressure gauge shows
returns 26 MPa
